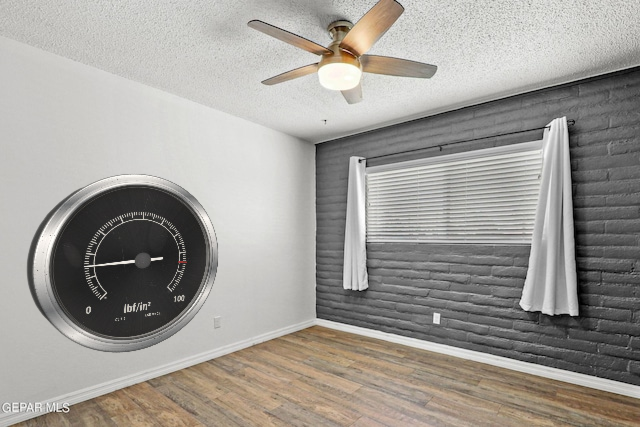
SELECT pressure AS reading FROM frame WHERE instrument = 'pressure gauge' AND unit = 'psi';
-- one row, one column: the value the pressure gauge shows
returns 15 psi
